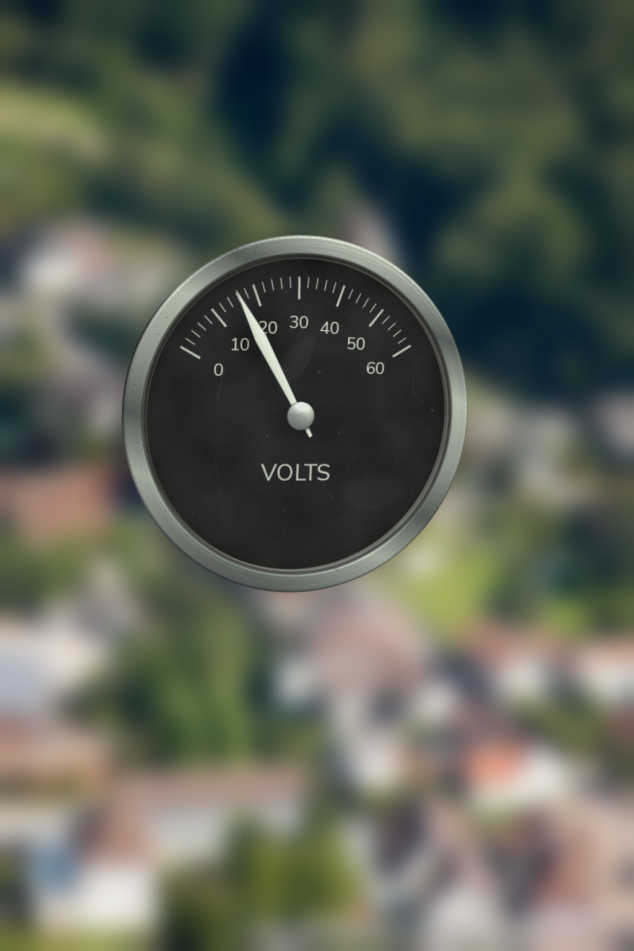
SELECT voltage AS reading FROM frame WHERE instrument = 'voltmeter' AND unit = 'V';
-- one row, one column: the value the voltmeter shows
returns 16 V
